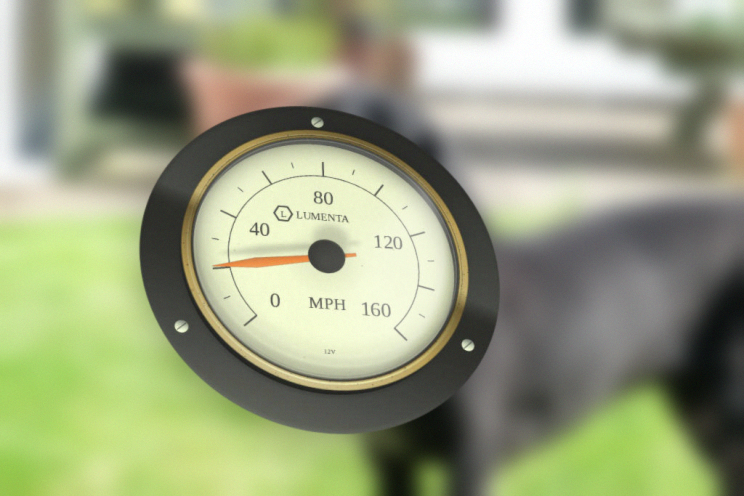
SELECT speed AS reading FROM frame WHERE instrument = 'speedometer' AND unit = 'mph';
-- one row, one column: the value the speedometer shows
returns 20 mph
